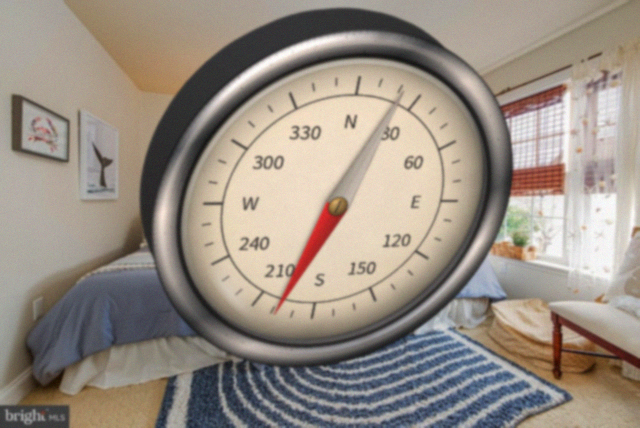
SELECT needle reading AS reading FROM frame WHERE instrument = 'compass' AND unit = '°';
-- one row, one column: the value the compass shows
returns 200 °
